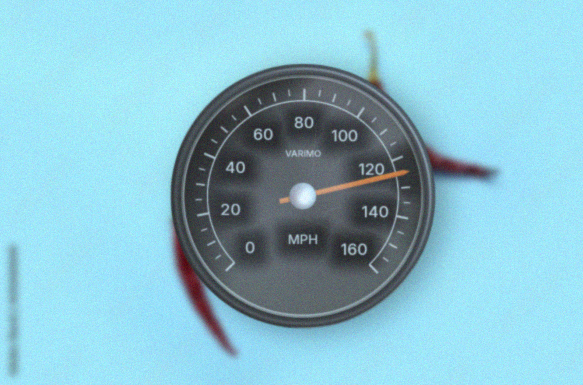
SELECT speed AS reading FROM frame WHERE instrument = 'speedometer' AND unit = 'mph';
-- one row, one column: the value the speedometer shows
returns 125 mph
